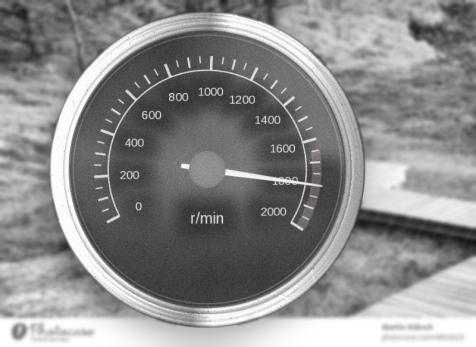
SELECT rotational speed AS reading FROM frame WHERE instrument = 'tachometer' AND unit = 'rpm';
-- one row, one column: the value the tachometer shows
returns 1800 rpm
